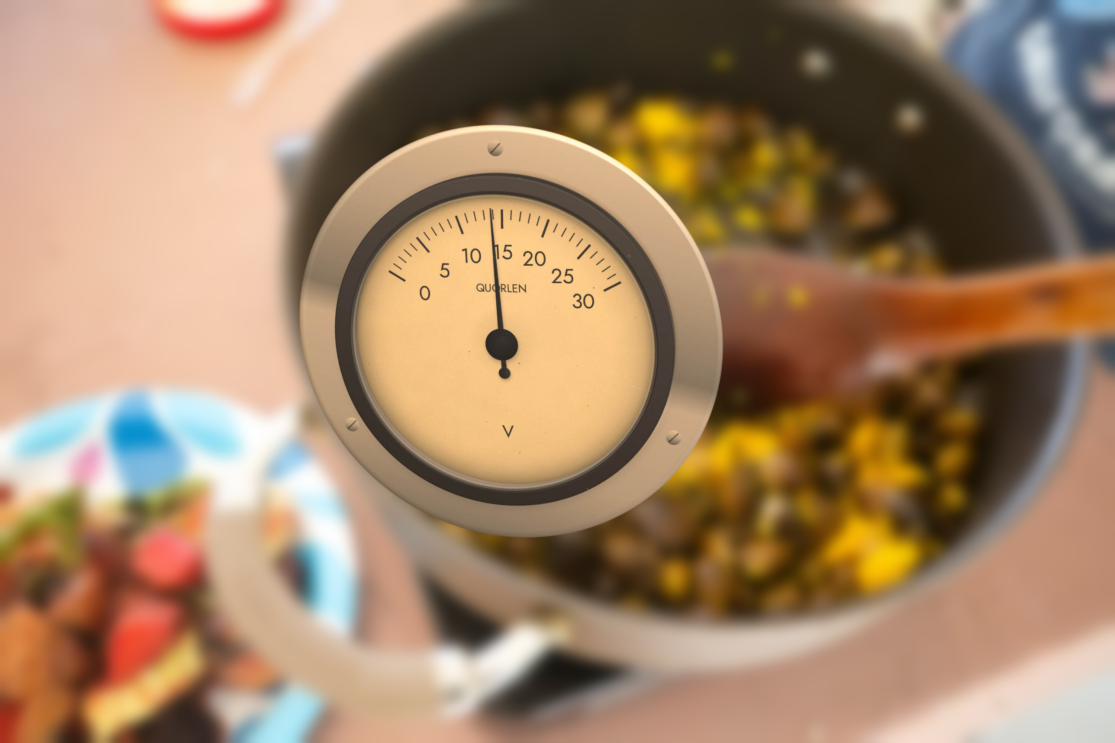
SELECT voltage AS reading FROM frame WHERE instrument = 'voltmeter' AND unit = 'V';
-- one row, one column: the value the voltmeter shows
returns 14 V
